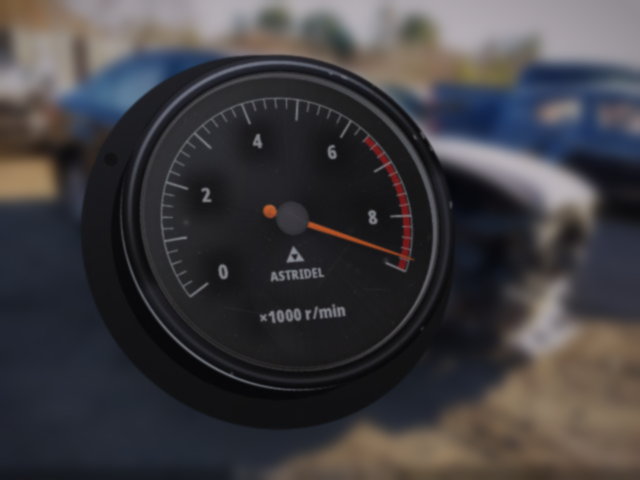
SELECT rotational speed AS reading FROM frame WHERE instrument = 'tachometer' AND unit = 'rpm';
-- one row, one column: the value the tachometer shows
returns 8800 rpm
